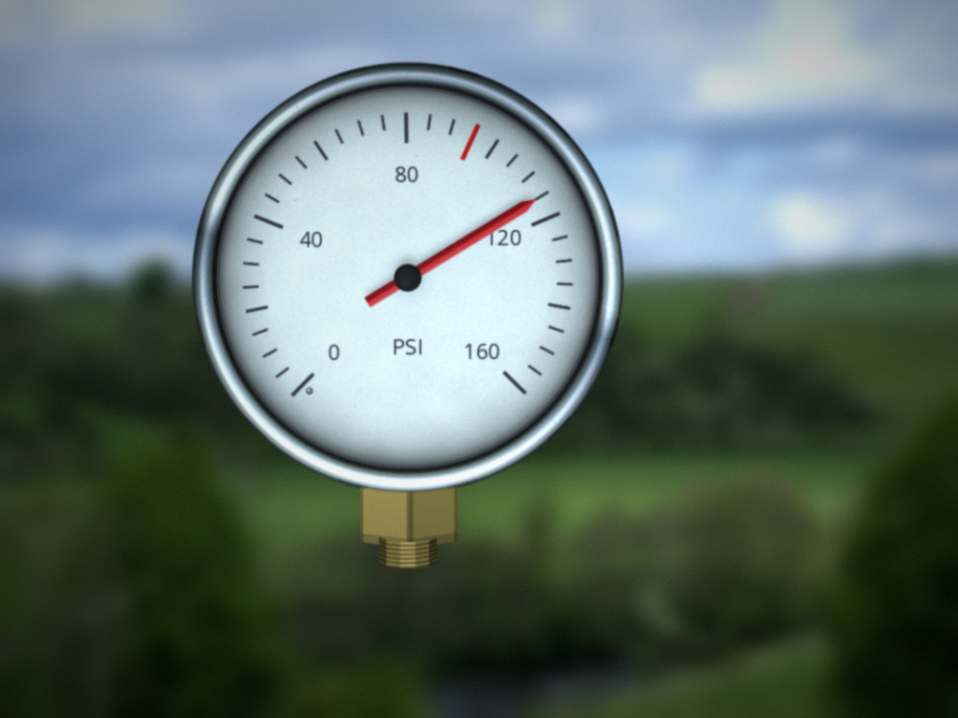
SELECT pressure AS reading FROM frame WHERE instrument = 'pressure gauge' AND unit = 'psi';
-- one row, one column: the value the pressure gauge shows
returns 115 psi
